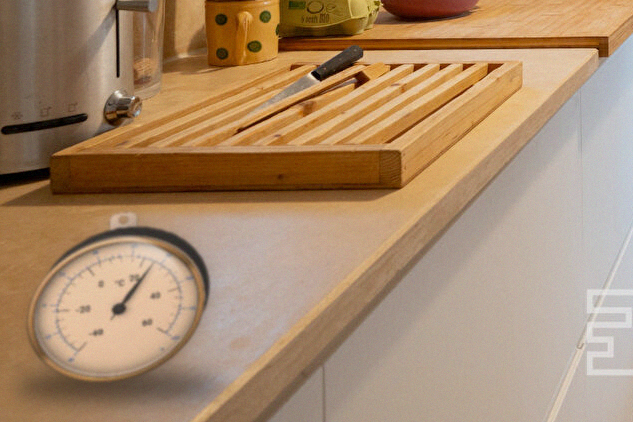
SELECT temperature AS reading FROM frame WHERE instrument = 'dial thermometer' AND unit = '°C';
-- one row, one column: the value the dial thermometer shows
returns 24 °C
